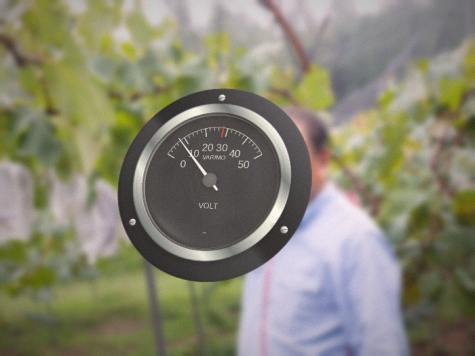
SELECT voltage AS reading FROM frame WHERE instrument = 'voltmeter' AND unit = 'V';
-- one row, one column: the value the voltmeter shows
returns 8 V
